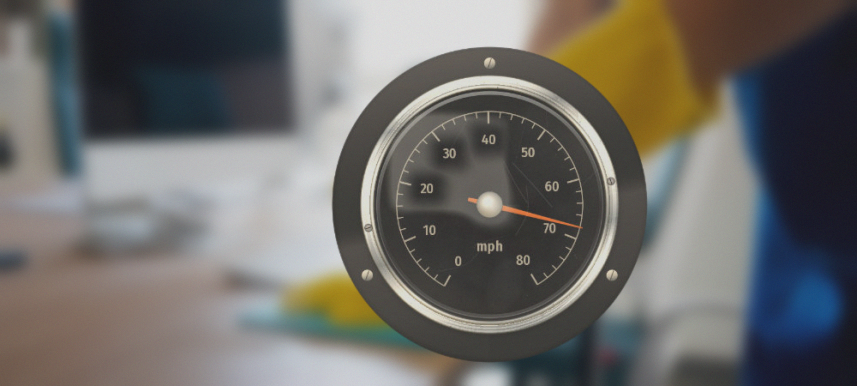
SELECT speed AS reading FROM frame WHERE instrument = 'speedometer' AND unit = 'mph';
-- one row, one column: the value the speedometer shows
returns 68 mph
